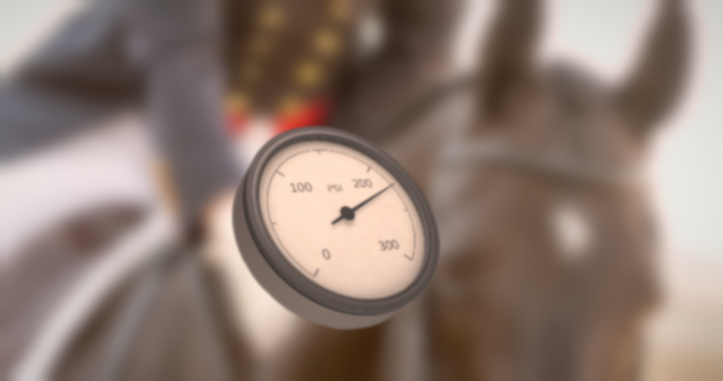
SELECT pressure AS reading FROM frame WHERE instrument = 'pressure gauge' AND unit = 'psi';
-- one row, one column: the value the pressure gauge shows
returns 225 psi
